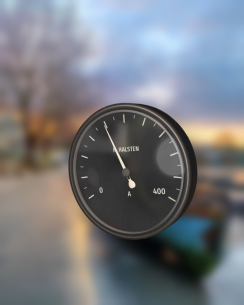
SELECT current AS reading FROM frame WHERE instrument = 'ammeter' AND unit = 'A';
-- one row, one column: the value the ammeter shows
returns 160 A
